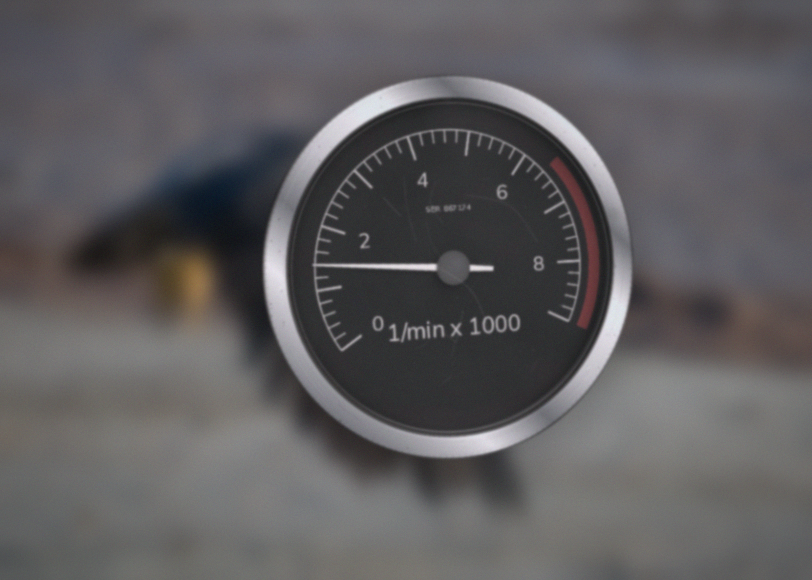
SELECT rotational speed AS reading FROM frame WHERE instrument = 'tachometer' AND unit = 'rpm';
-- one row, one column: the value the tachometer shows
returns 1400 rpm
